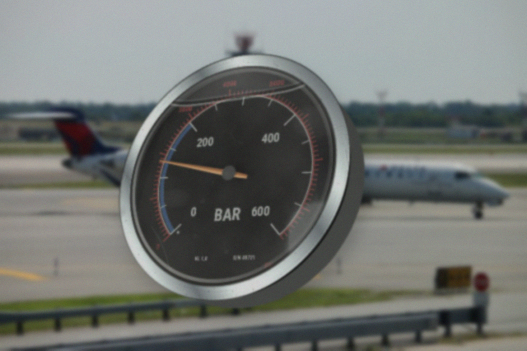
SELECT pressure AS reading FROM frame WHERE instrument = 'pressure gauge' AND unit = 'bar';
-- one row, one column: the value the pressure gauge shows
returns 125 bar
